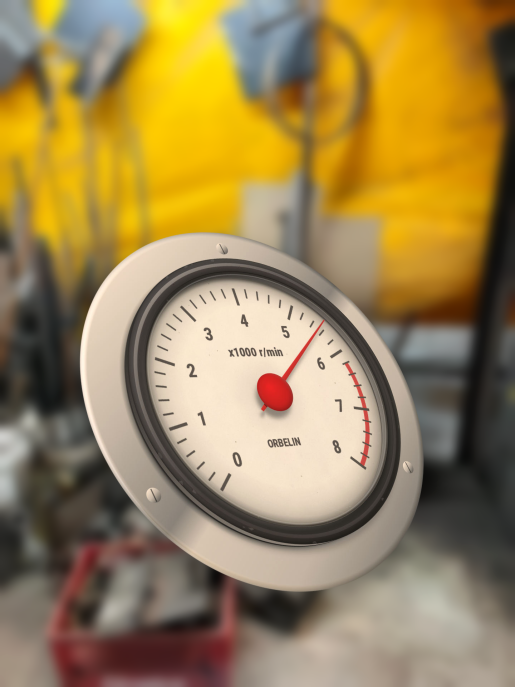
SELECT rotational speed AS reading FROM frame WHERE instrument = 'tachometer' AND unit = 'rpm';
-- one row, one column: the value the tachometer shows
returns 5500 rpm
